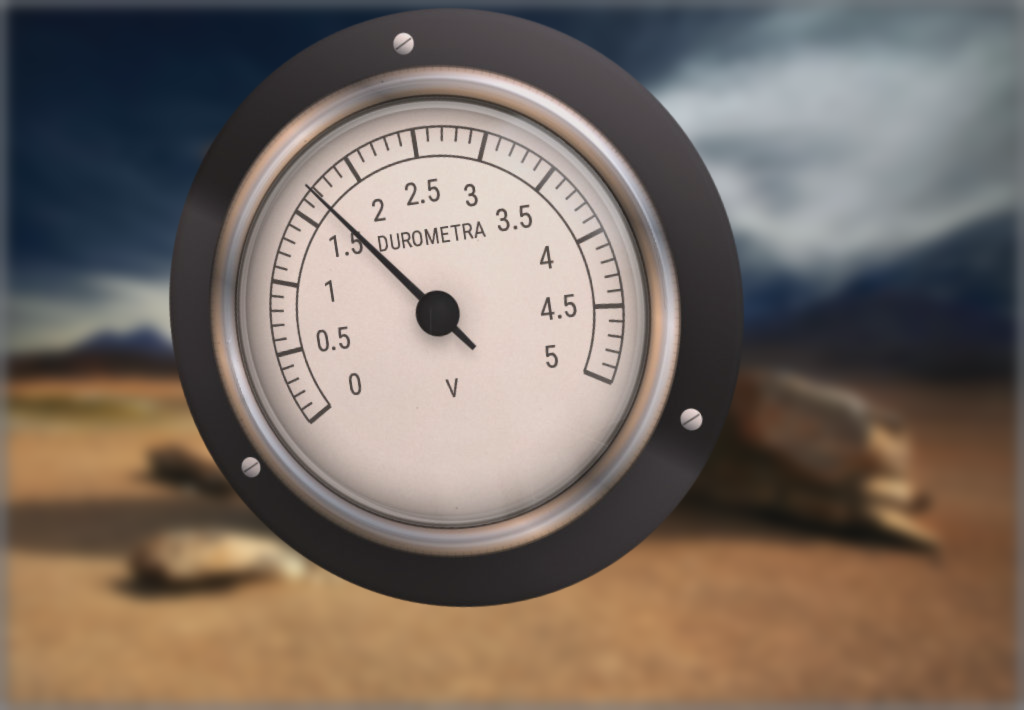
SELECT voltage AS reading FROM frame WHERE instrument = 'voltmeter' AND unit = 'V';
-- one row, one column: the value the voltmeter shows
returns 1.7 V
